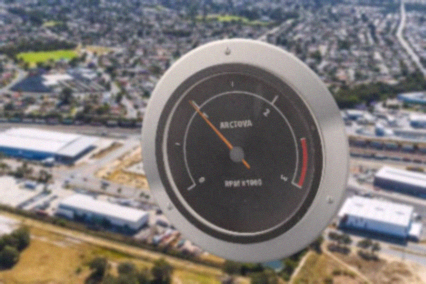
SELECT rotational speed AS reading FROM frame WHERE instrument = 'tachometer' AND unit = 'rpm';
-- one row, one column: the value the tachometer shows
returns 1000 rpm
